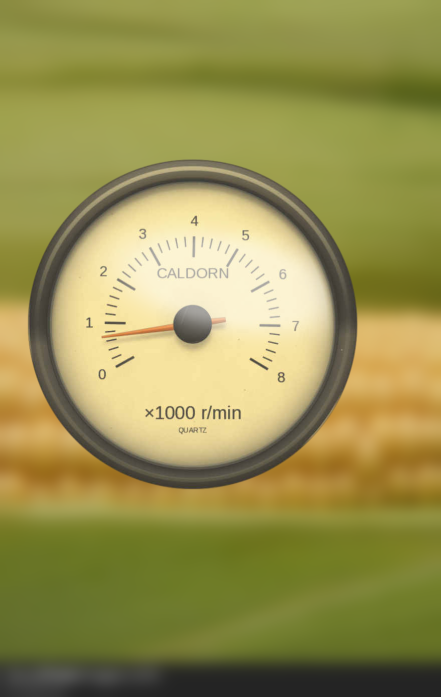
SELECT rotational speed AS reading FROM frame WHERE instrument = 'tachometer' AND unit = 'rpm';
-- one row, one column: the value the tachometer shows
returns 700 rpm
